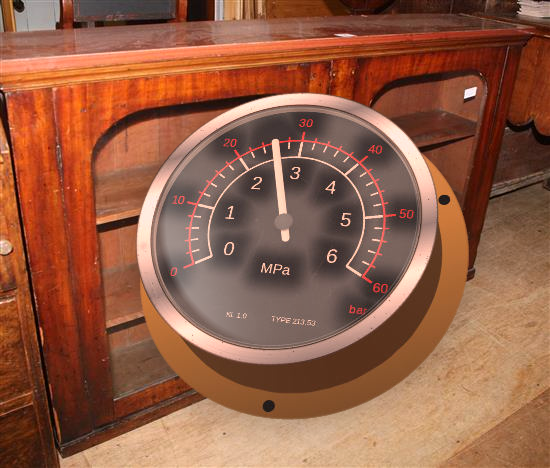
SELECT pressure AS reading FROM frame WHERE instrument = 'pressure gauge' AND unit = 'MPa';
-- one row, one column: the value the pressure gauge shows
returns 2.6 MPa
